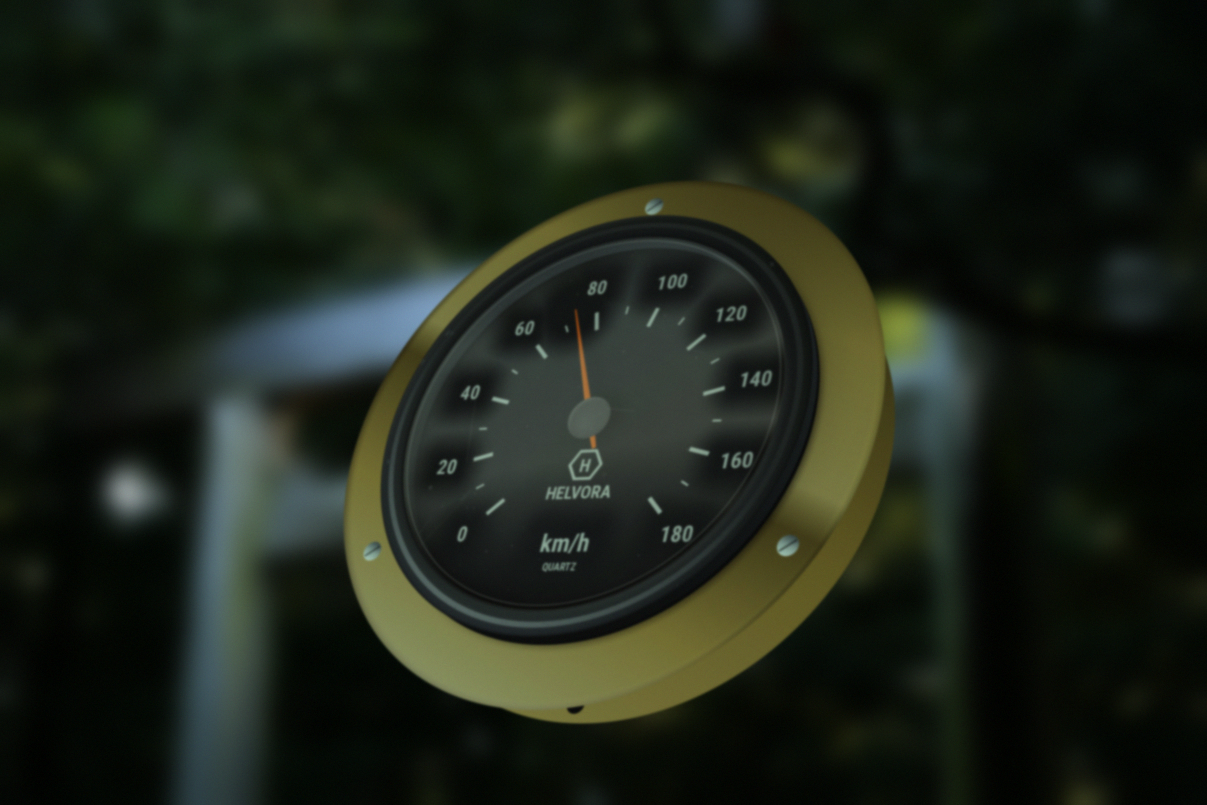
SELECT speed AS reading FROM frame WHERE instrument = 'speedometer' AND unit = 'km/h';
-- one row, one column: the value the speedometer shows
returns 75 km/h
